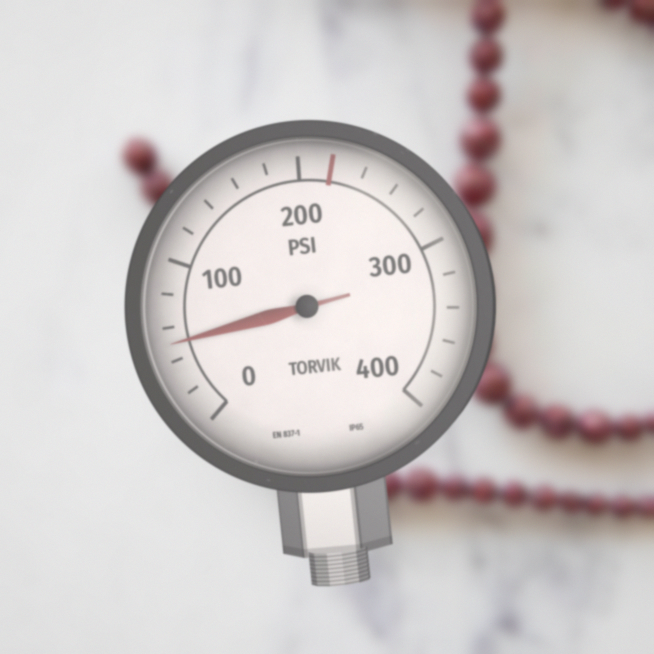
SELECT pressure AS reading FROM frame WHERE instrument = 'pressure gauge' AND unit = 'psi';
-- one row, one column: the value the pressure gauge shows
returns 50 psi
